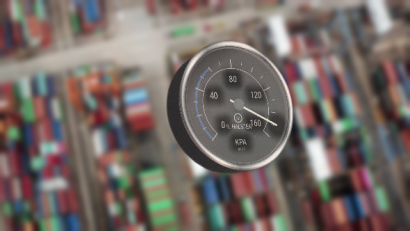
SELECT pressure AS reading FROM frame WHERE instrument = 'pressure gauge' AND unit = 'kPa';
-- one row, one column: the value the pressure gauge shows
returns 150 kPa
